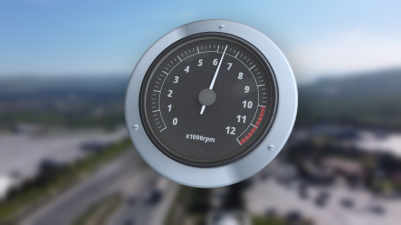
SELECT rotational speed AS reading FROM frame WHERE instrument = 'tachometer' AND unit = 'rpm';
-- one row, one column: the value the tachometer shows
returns 6400 rpm
